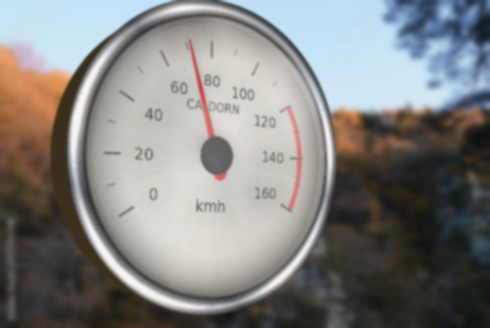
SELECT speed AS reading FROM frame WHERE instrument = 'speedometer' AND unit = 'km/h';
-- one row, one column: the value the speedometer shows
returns 70 km/h
